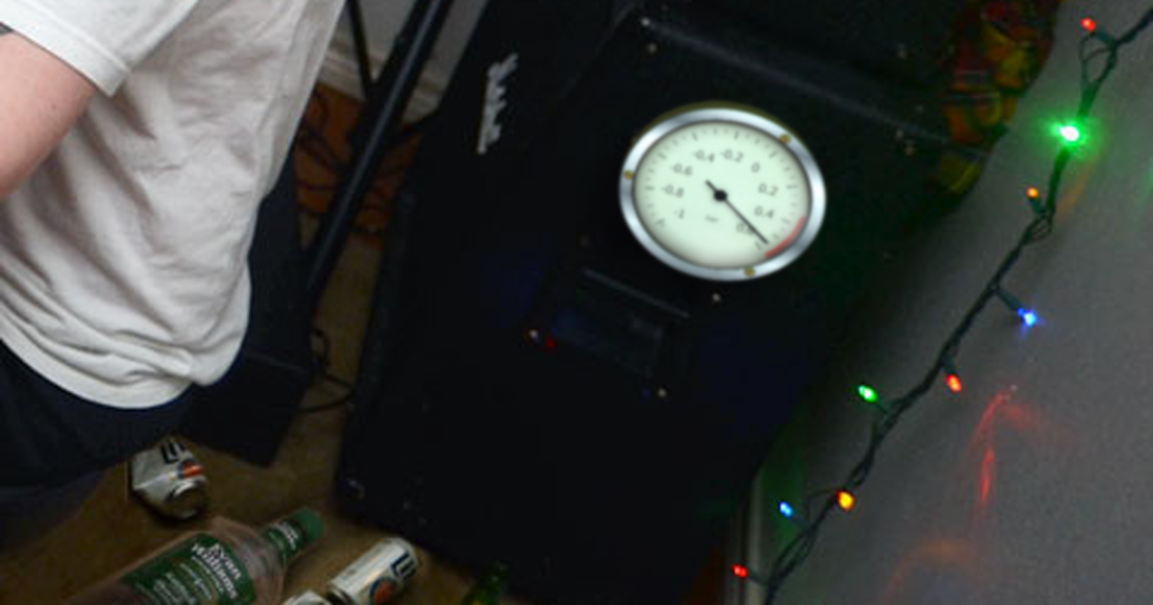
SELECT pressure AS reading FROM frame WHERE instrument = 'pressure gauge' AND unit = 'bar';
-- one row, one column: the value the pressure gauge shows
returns 0.55 bar
